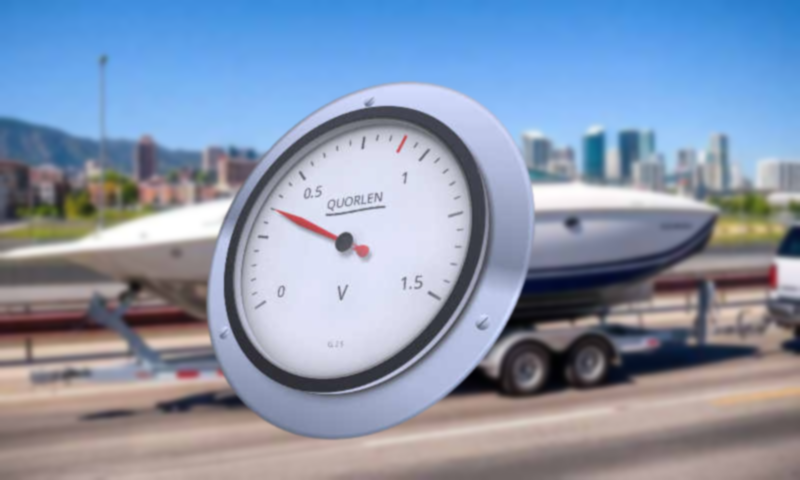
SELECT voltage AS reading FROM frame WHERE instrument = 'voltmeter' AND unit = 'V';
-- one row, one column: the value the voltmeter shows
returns 0.35 V
